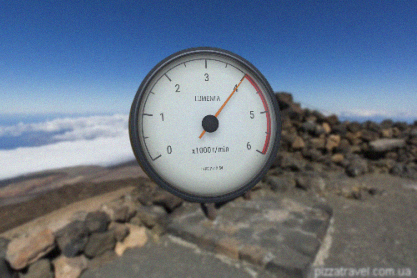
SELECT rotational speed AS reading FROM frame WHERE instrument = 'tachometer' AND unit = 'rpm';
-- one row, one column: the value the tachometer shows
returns 4000 rpm
